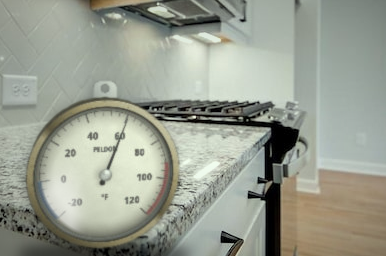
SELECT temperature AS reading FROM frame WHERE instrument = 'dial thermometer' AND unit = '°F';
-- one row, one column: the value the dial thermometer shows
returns 60 °F
